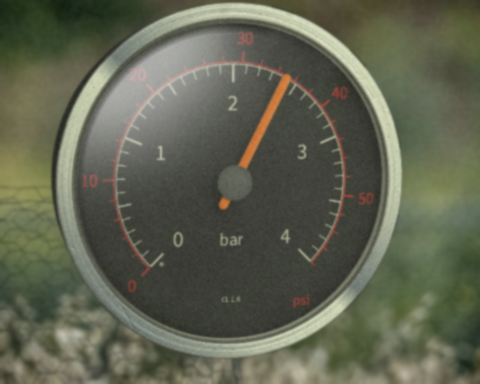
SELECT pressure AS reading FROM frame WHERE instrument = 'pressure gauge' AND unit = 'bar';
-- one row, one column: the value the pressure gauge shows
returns 2.4 bar
